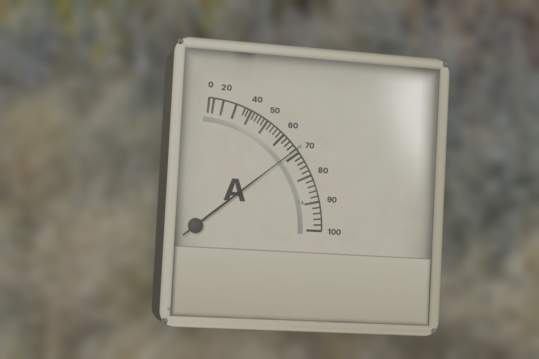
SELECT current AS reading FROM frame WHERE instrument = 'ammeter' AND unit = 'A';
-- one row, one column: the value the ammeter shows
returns 68 A
